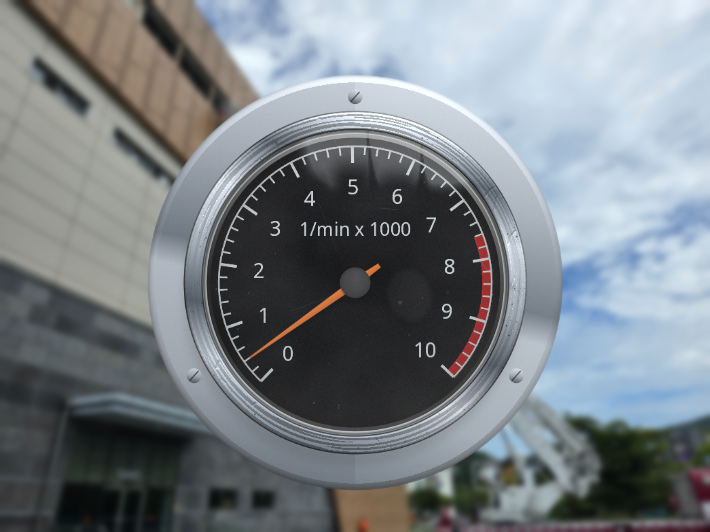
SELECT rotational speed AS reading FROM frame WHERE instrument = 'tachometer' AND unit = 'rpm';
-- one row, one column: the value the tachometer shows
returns 400 rpm
